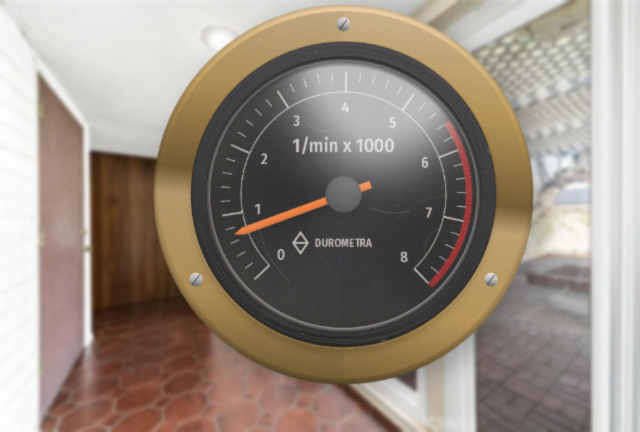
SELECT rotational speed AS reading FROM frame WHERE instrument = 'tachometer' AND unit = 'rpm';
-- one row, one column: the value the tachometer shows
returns 700 rpm
